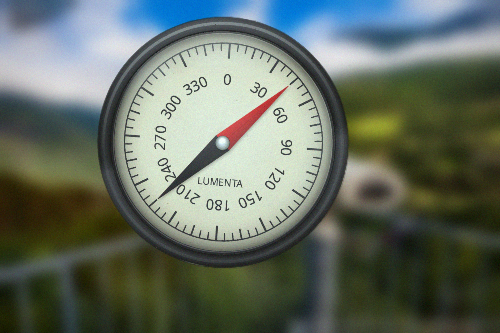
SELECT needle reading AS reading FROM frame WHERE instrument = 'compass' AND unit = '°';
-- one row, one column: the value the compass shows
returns 45 °
